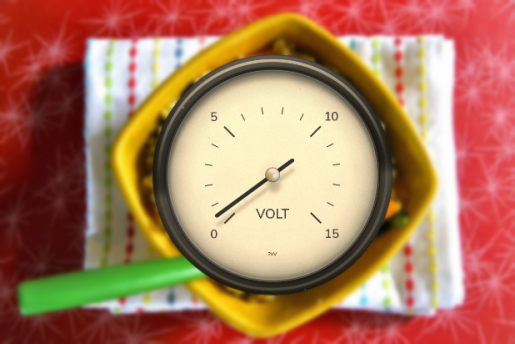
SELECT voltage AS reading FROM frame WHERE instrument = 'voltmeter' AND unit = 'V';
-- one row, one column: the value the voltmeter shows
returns 0.5 V
